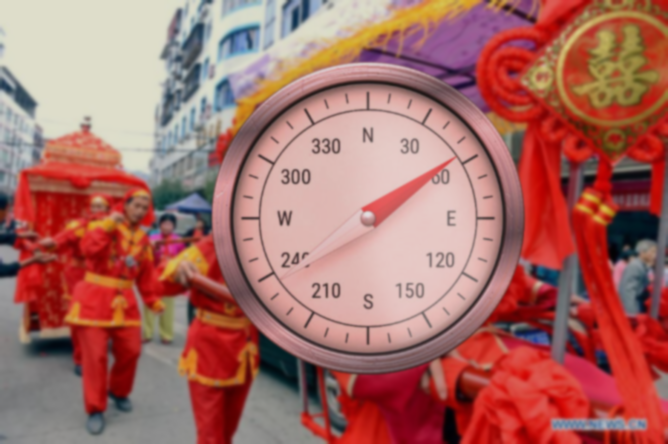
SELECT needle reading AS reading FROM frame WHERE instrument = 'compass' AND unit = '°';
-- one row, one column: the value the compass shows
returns 55 °
